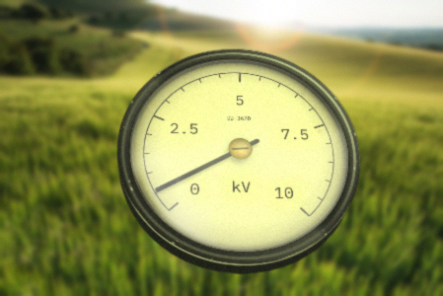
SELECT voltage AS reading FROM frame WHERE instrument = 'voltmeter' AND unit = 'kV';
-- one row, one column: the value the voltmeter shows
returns 0.5 kV
